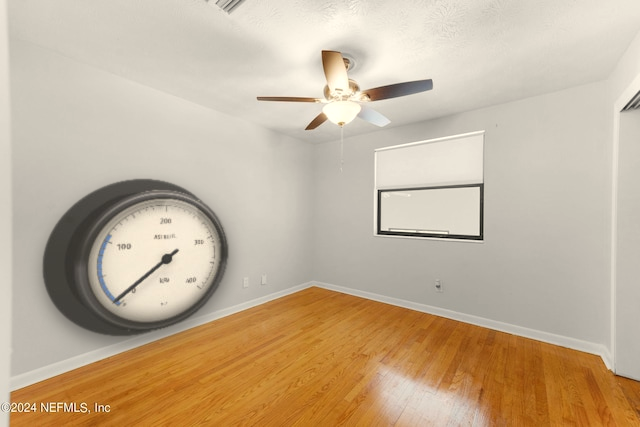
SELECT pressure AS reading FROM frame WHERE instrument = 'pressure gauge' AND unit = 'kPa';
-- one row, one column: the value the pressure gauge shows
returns 10 kPa
